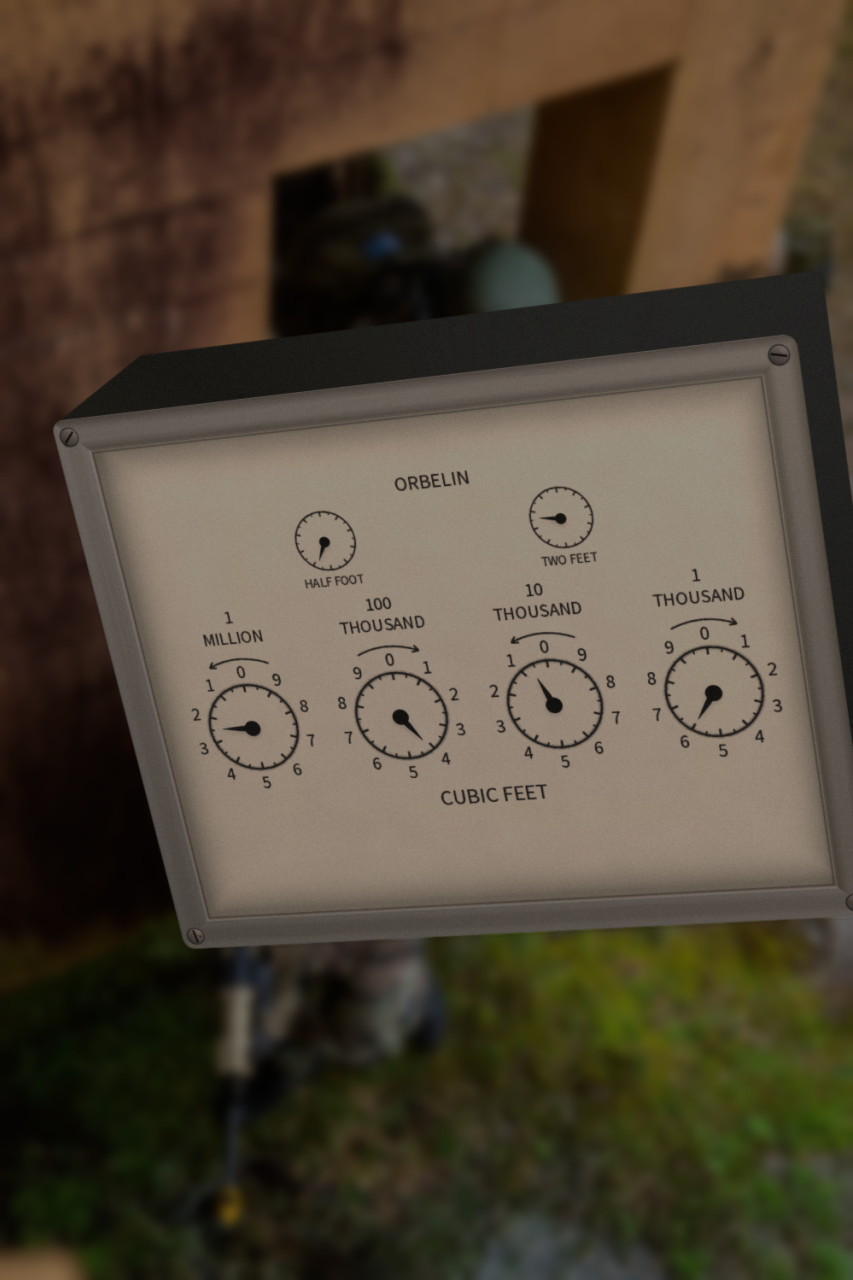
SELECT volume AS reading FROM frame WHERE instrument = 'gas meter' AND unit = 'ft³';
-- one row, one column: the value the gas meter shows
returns 240600 ft³
